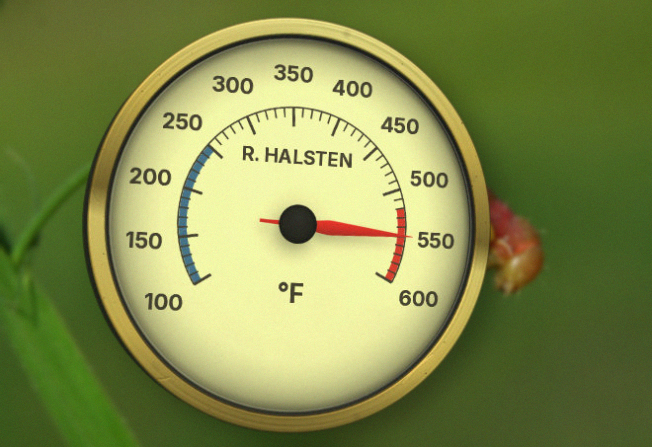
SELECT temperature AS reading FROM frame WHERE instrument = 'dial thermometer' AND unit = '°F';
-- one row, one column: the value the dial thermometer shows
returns 550 °F
